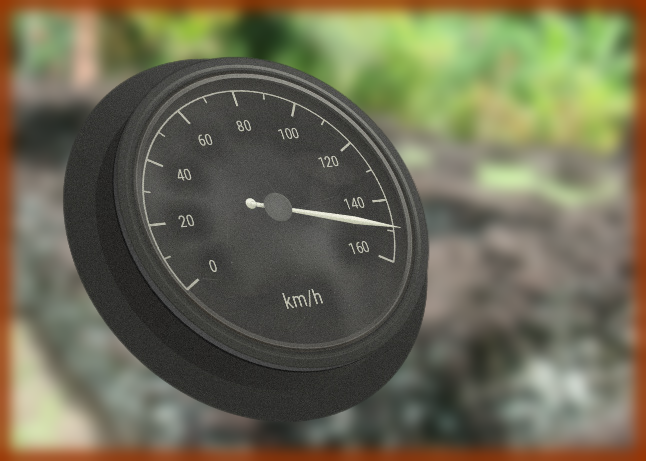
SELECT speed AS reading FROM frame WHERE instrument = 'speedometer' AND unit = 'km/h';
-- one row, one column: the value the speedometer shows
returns 150 km/h
